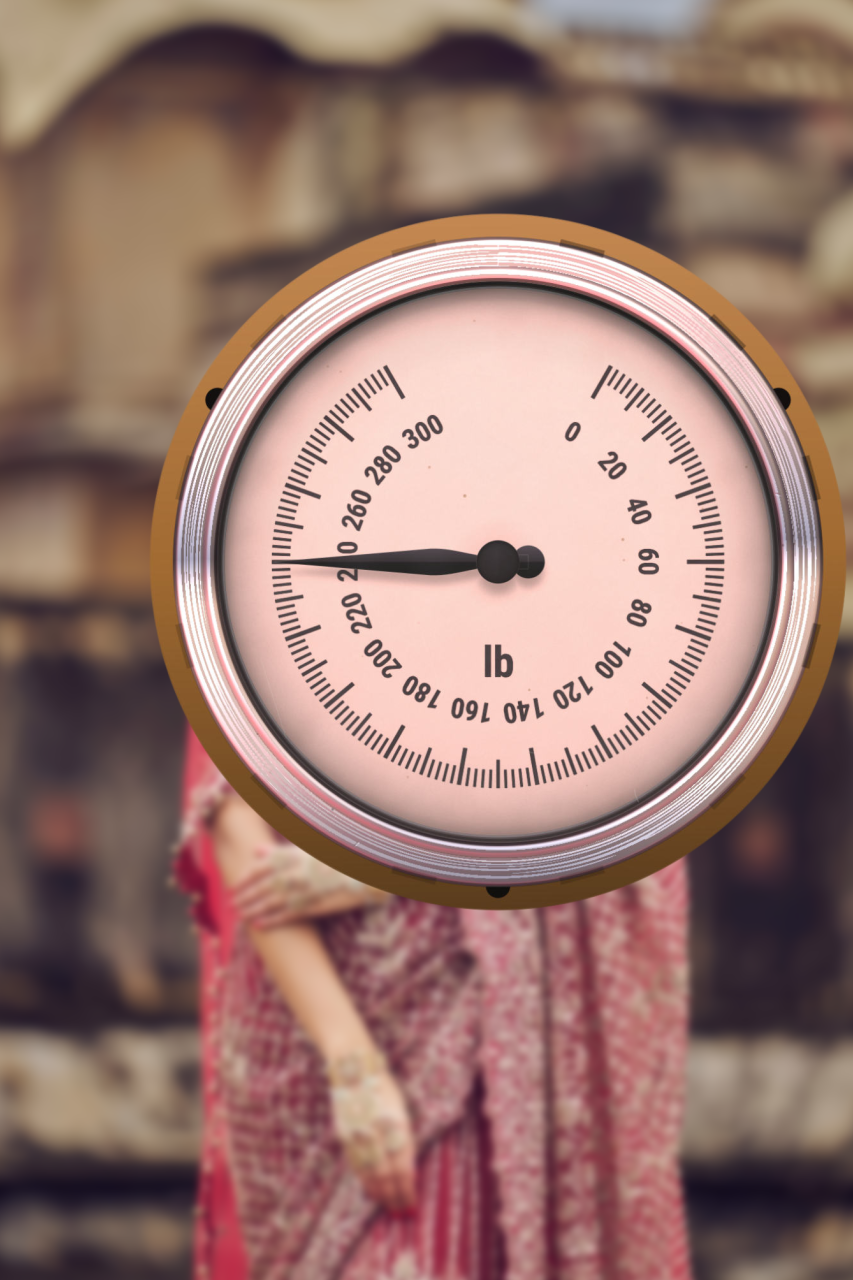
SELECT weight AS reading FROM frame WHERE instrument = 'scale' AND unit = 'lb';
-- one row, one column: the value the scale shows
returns 240 lb
